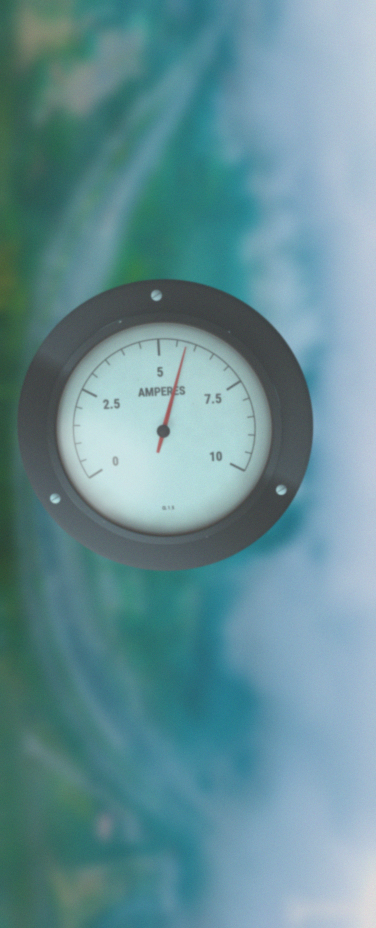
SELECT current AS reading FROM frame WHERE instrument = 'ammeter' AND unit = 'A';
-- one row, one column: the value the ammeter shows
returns 5.75 A
